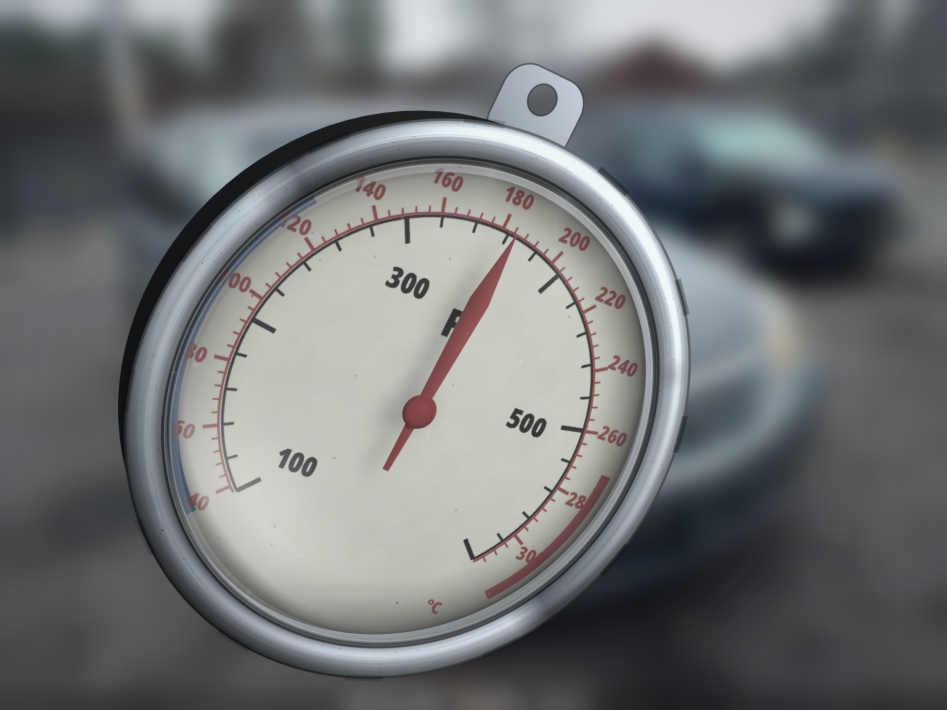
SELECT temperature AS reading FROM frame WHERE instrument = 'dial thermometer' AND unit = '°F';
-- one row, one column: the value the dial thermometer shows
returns 360 °F
